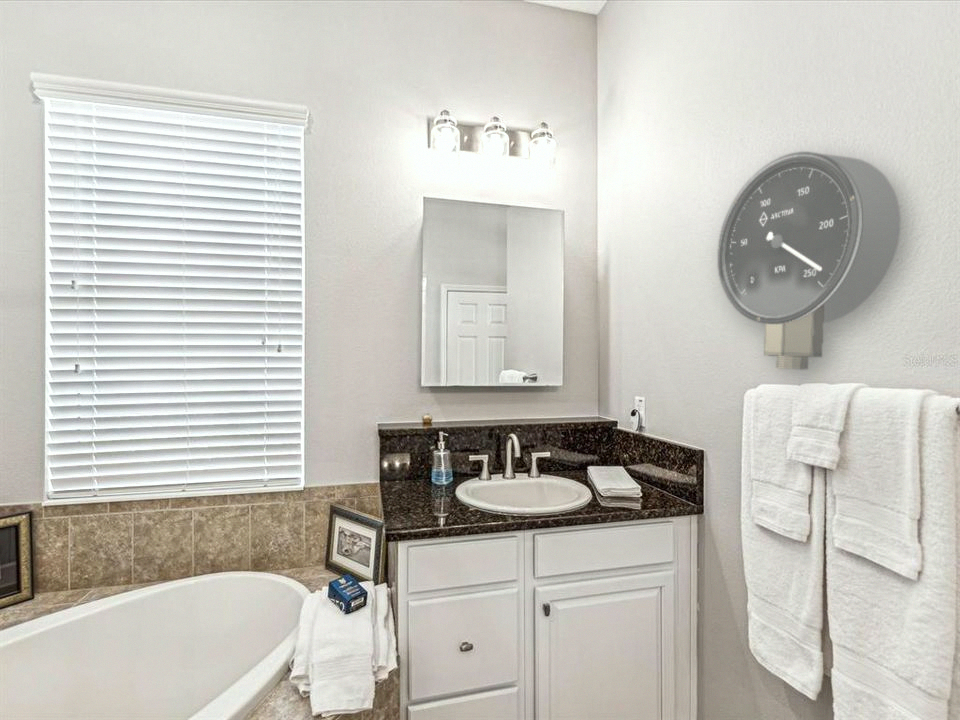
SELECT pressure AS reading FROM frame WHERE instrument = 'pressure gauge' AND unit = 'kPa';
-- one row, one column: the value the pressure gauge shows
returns 240 kPa
